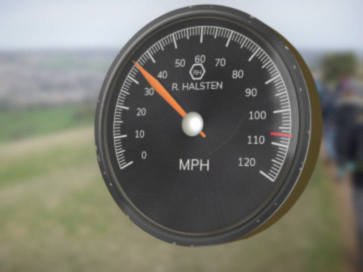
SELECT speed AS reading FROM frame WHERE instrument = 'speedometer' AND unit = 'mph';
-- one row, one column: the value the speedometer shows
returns 35 mph
